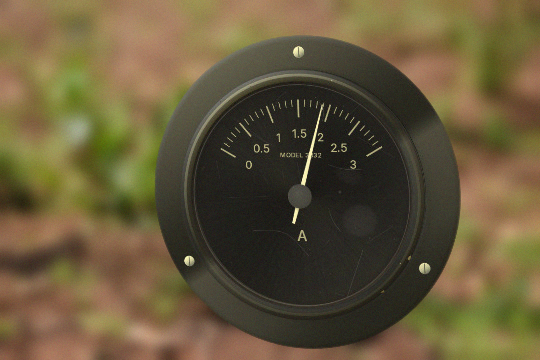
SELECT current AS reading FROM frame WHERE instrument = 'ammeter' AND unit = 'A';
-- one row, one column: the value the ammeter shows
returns 1.9 A
